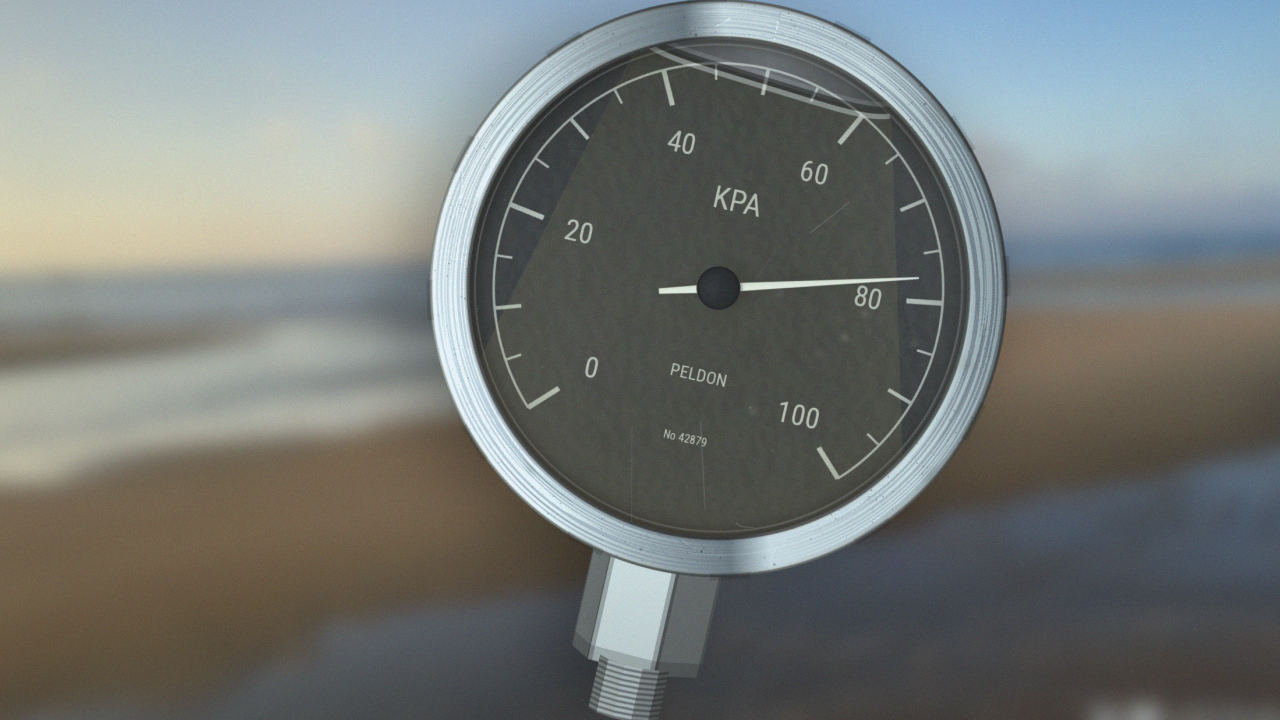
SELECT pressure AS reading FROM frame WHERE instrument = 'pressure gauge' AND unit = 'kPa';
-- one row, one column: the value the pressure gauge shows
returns 77.5 kPa
